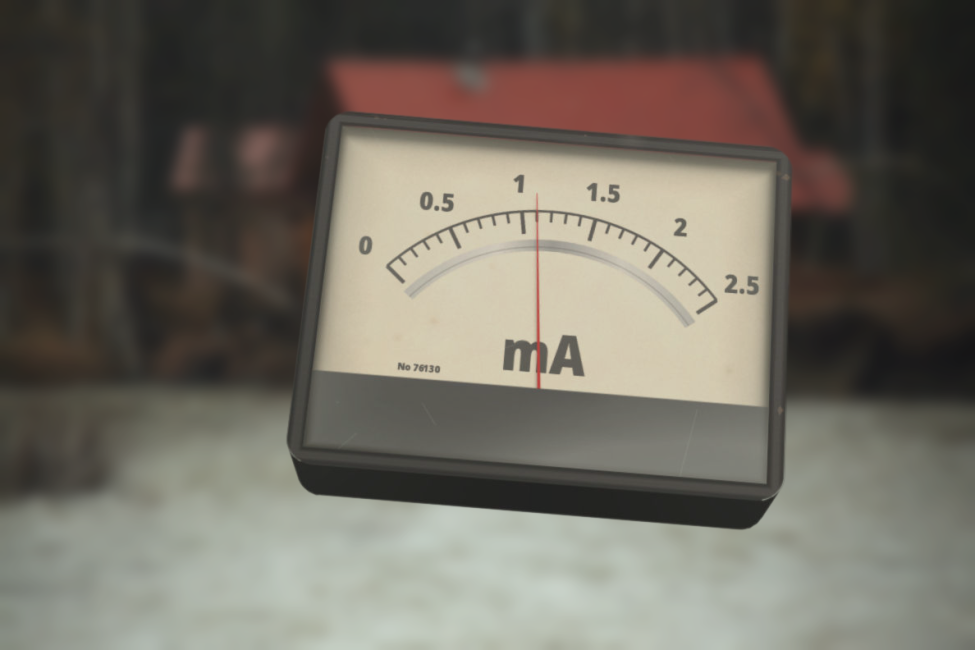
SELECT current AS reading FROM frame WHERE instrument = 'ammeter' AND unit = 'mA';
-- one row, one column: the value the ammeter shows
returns 1.1 mA
